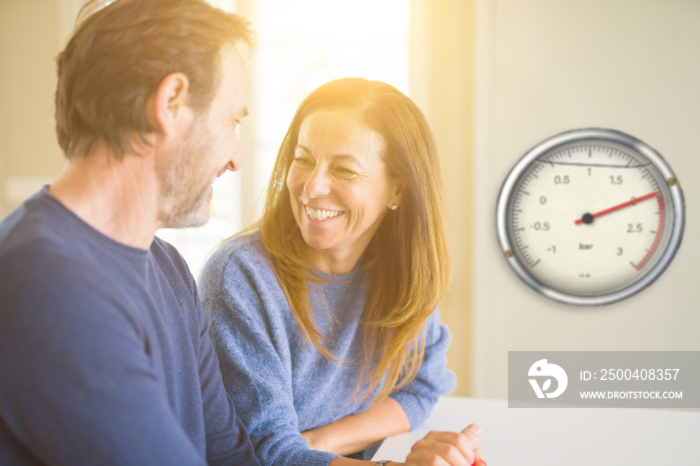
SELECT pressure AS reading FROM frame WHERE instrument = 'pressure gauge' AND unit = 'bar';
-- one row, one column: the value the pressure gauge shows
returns 2 bar
